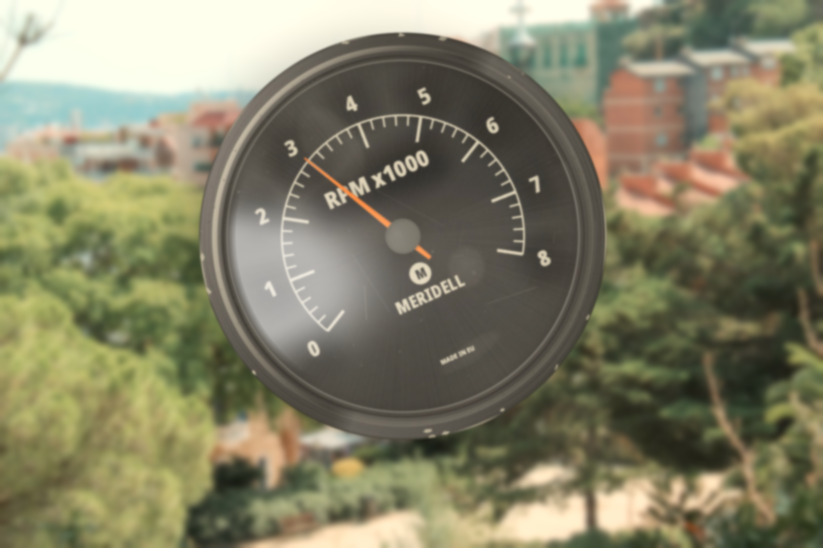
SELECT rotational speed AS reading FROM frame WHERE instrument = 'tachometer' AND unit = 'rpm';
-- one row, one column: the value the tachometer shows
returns 3000 rpm
